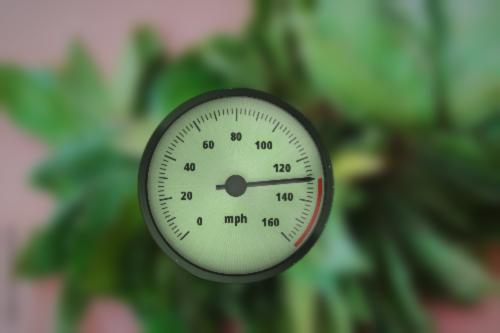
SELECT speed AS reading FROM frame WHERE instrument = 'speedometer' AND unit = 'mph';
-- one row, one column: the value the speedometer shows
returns 130 mph
